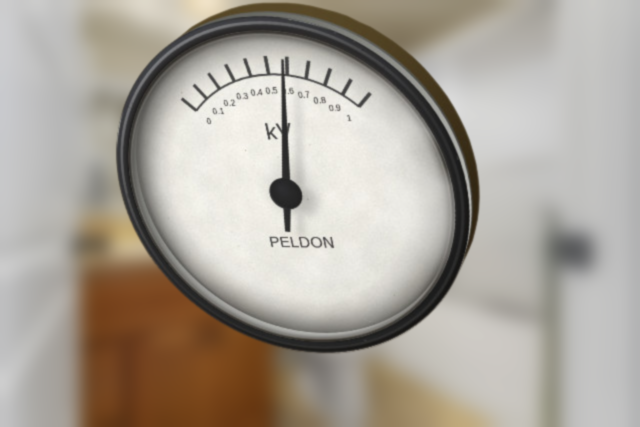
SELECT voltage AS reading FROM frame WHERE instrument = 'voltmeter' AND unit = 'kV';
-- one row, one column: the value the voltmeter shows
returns 0.6 kV
